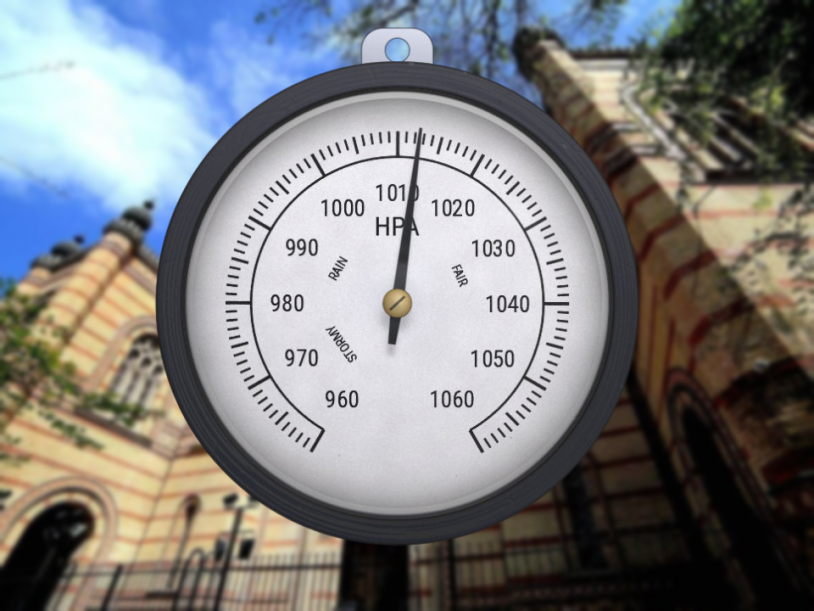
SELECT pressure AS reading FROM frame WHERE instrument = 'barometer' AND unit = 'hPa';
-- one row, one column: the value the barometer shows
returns 1012.5 hPa
